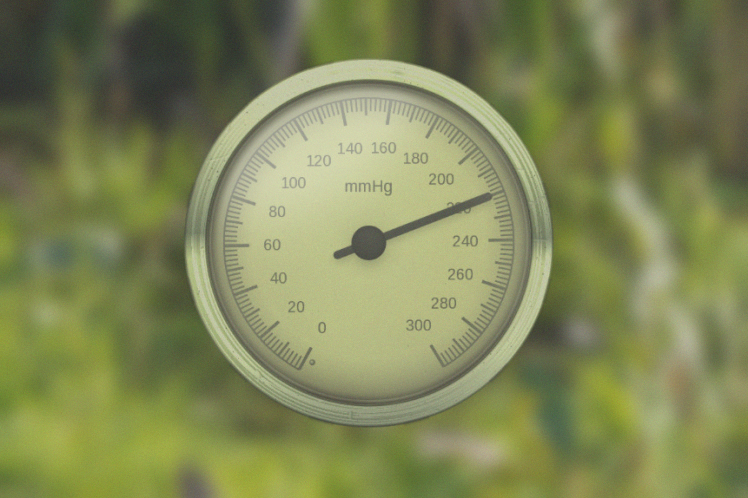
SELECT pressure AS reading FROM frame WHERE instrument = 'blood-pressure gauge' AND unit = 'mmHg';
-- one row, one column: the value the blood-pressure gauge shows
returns 220 mmHg
